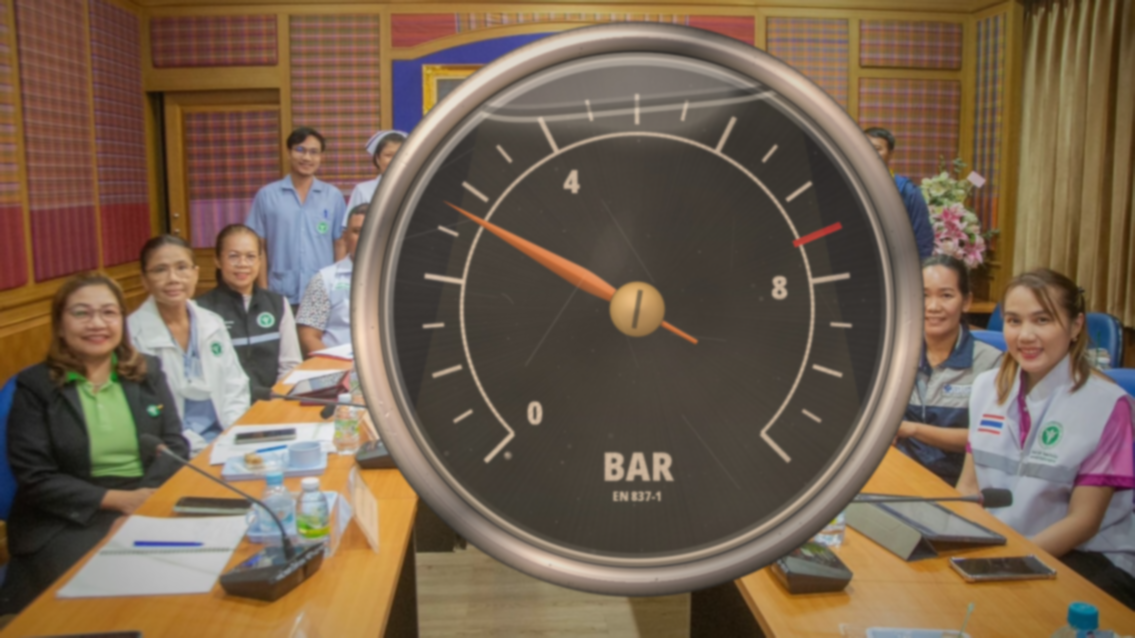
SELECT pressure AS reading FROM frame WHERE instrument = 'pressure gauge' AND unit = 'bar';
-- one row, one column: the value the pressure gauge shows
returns 2.75 bar
